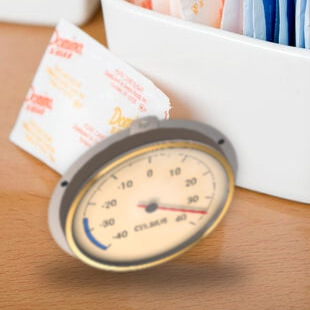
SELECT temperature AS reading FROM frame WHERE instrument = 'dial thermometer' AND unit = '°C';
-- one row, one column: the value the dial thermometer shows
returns 35 °C
